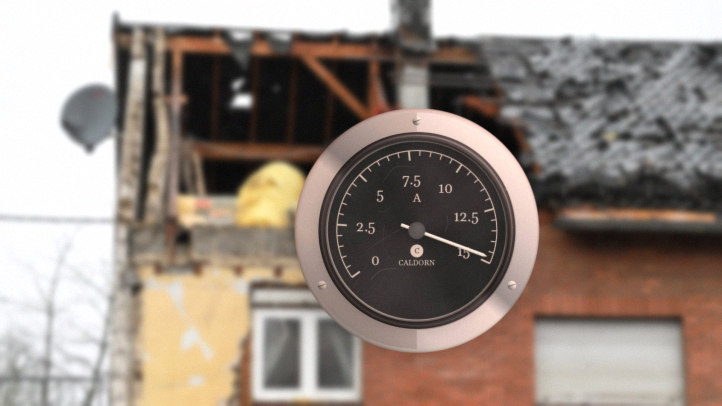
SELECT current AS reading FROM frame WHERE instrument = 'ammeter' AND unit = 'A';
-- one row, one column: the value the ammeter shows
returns 14.75 A
